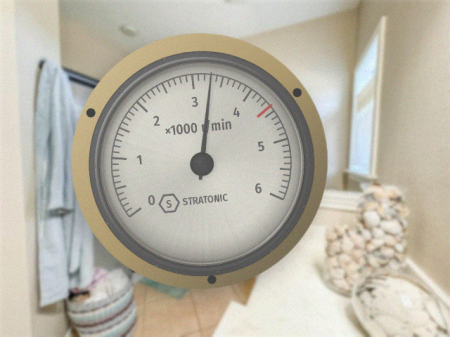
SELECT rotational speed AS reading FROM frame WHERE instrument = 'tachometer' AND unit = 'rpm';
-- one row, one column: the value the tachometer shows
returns 3300 rpm
